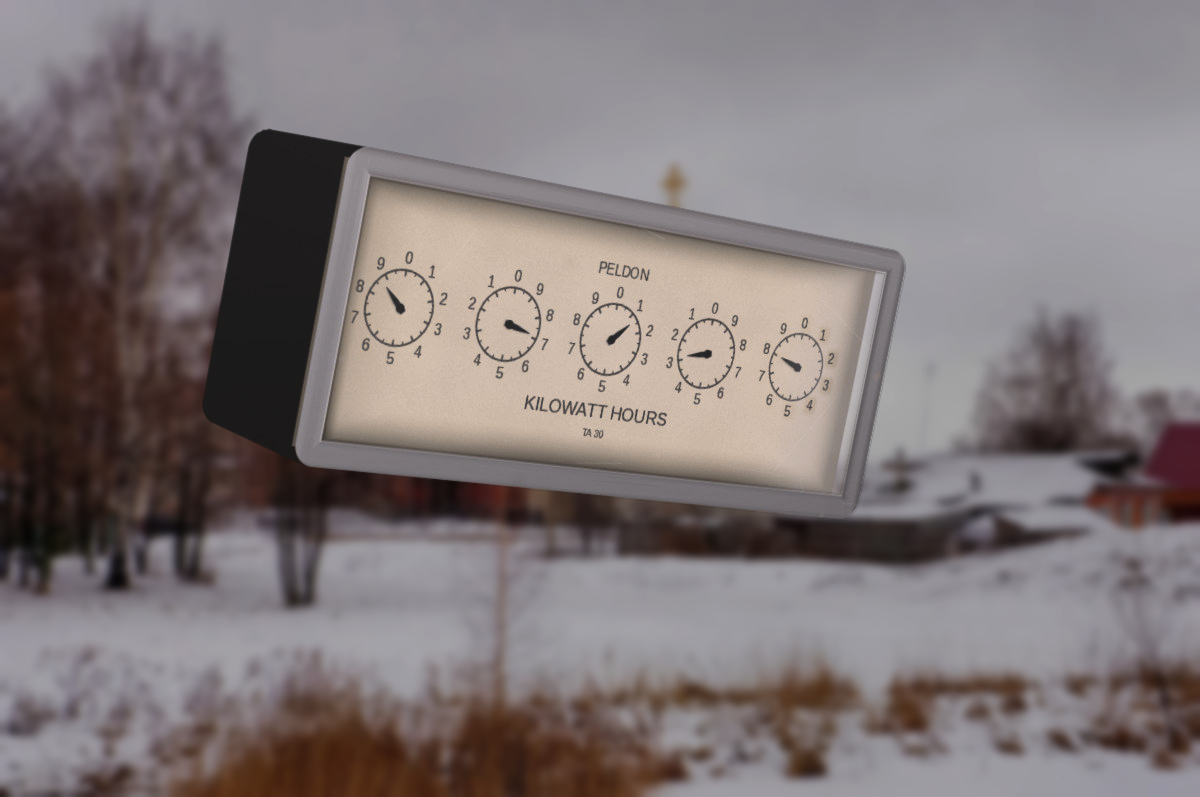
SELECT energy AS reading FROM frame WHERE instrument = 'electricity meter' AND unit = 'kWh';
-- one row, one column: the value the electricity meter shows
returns 87128 kWh
